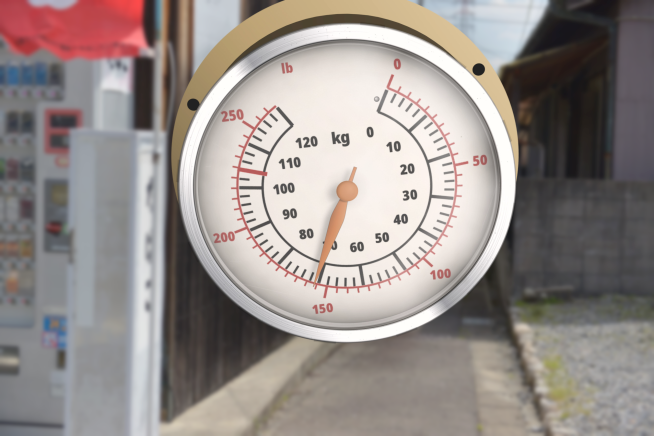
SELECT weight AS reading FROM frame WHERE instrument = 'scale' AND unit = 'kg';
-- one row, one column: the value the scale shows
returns 71 kg
